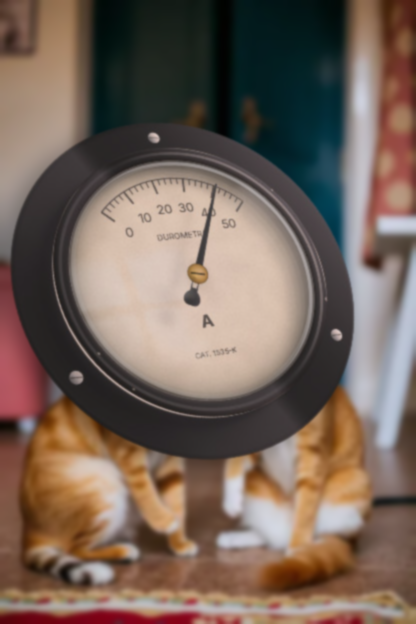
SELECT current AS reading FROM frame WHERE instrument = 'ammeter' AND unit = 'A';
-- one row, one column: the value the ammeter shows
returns 40 A
